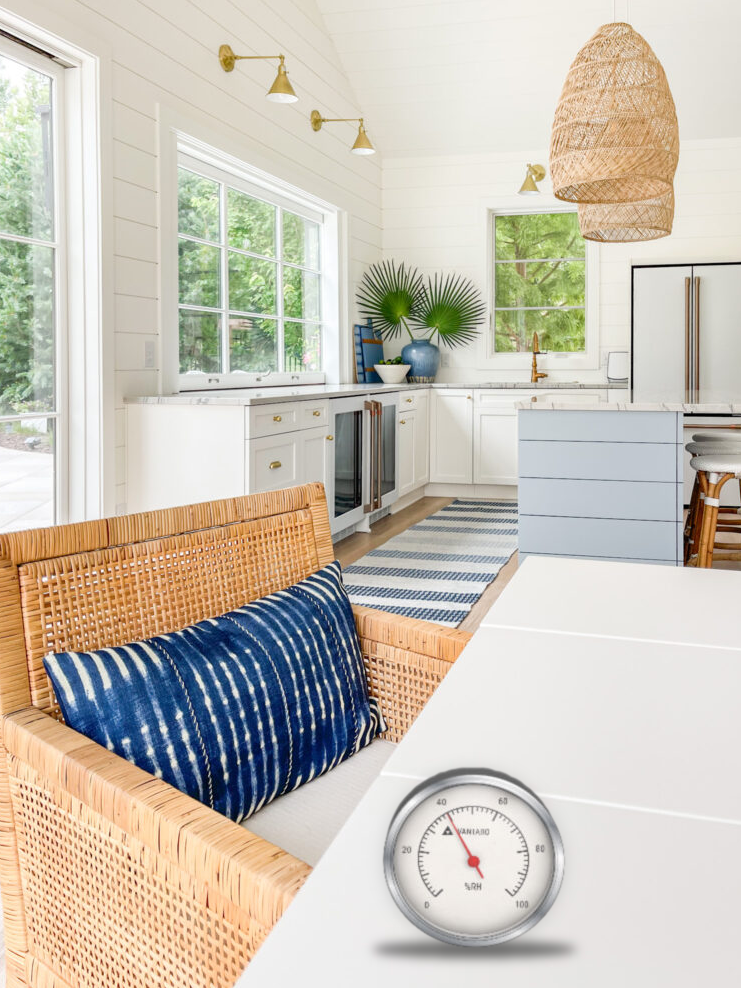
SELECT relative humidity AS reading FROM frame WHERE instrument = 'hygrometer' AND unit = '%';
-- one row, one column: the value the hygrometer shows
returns 40 %
